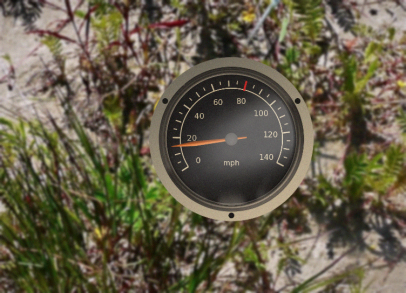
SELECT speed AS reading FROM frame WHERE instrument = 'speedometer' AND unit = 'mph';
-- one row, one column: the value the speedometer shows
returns 15 mph
